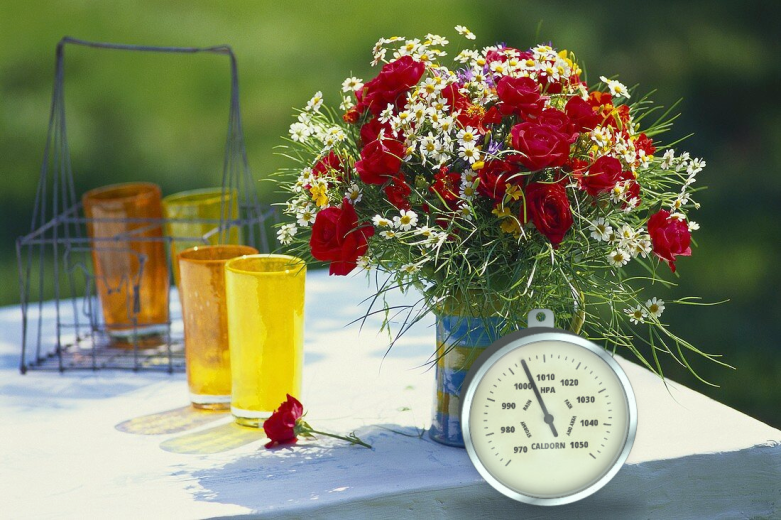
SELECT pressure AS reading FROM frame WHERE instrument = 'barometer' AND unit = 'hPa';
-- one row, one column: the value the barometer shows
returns 1004 hPa
